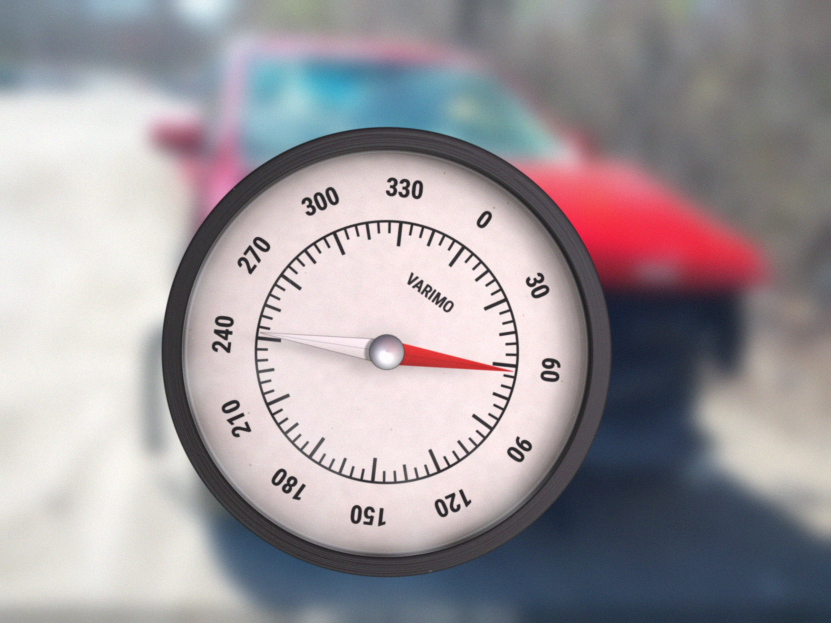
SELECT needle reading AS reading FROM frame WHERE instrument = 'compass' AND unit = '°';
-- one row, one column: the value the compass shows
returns 62.5 °
